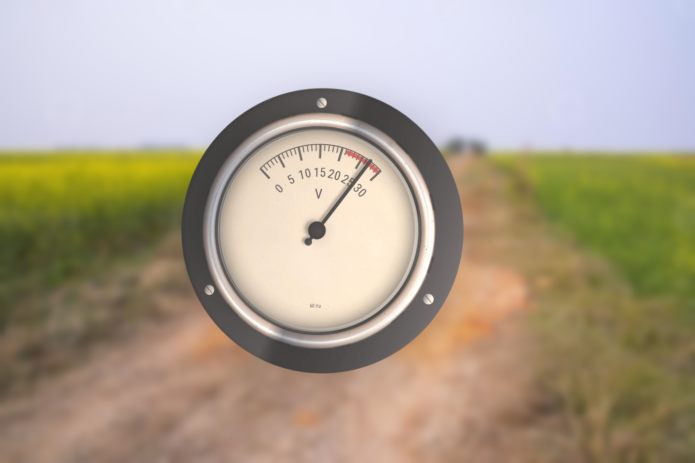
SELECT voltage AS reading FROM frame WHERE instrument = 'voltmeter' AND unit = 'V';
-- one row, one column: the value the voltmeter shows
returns 27 V
